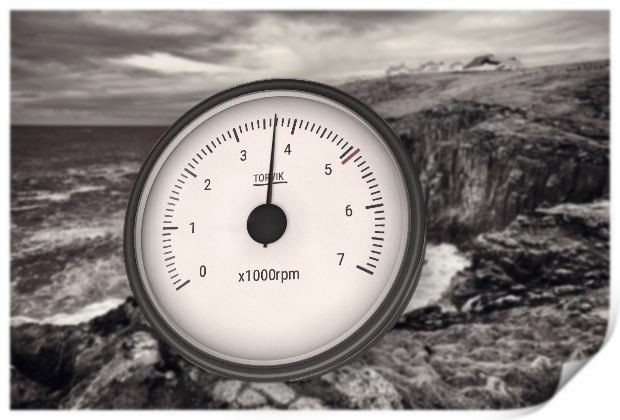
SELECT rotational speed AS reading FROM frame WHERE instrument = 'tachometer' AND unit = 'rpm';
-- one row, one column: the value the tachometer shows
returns 3700 rpm
